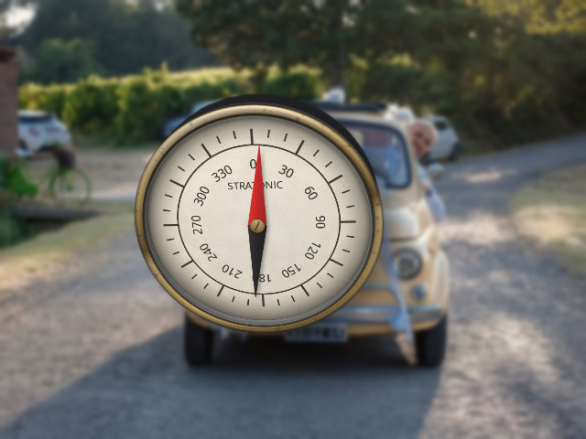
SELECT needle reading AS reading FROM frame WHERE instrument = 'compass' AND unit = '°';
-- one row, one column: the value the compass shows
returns 5 °
